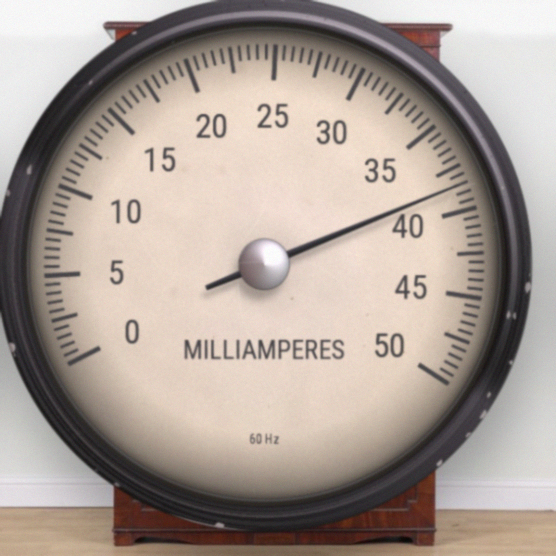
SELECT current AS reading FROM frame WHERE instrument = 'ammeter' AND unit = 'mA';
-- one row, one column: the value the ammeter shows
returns 38.5 mA
